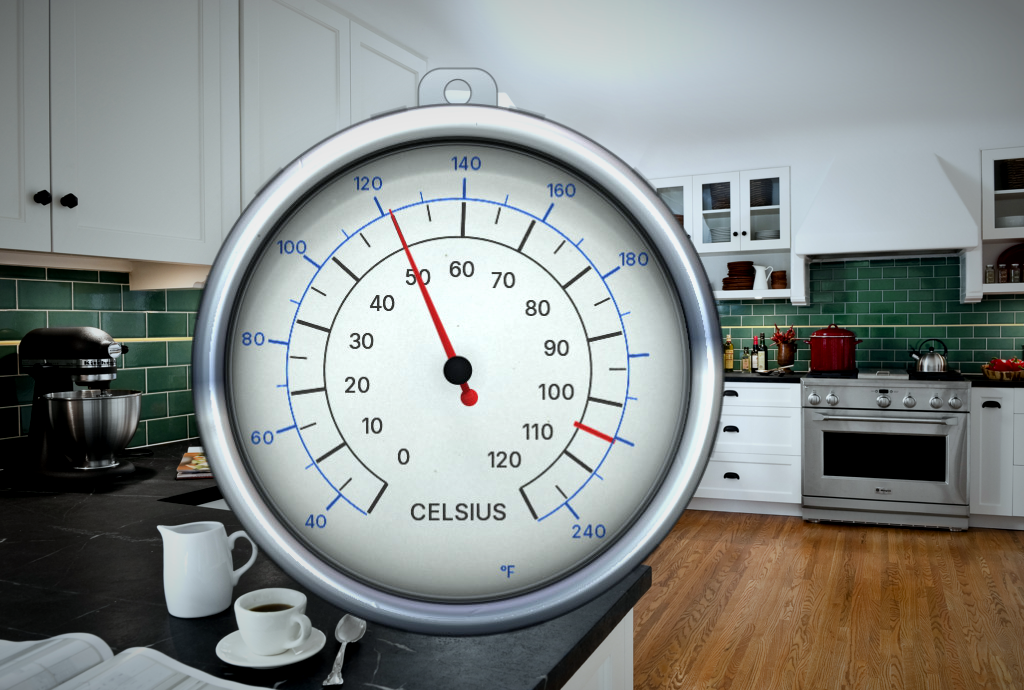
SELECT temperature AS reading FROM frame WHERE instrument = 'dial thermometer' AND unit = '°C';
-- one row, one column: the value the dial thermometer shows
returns 50 °C
